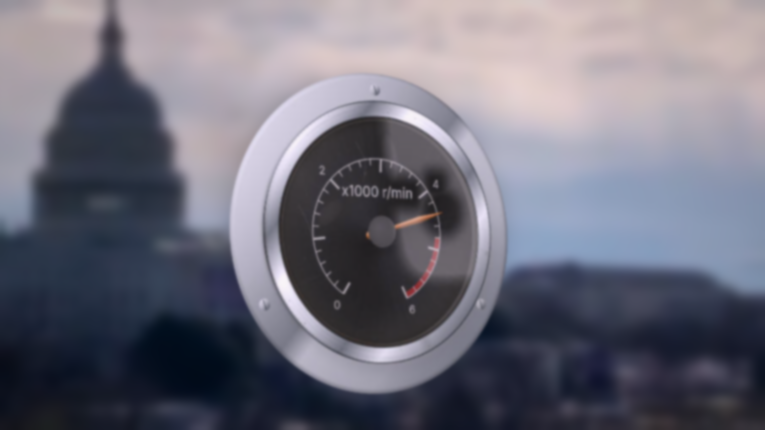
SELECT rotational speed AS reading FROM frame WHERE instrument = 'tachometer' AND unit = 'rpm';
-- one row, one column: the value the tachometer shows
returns 4400 rpm
